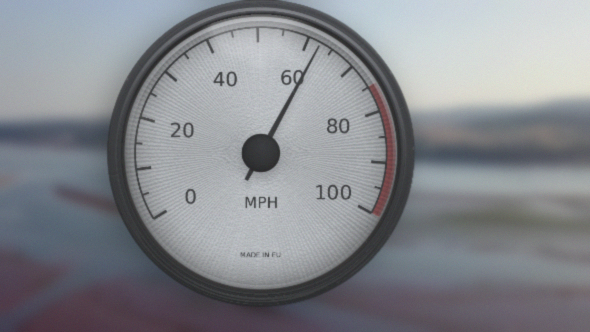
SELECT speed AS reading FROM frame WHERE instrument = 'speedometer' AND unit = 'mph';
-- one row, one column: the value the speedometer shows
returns 62.5 mph
